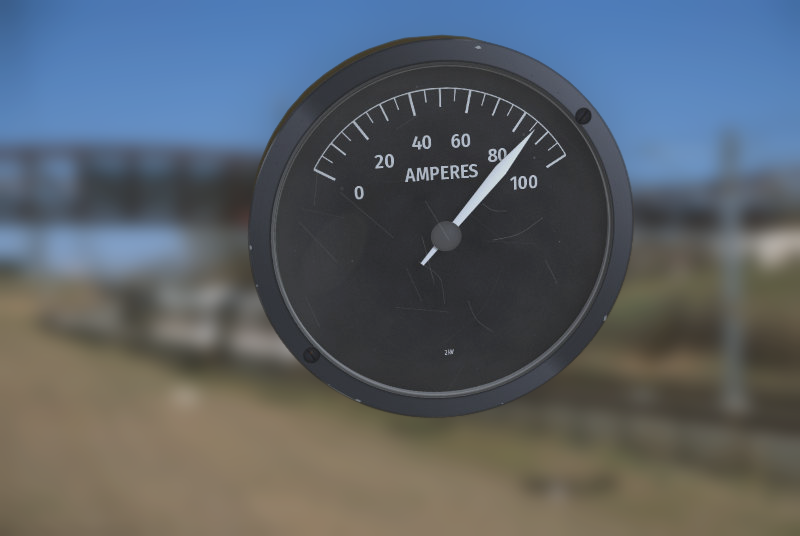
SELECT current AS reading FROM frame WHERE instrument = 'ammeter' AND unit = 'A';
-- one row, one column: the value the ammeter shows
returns 85 A
